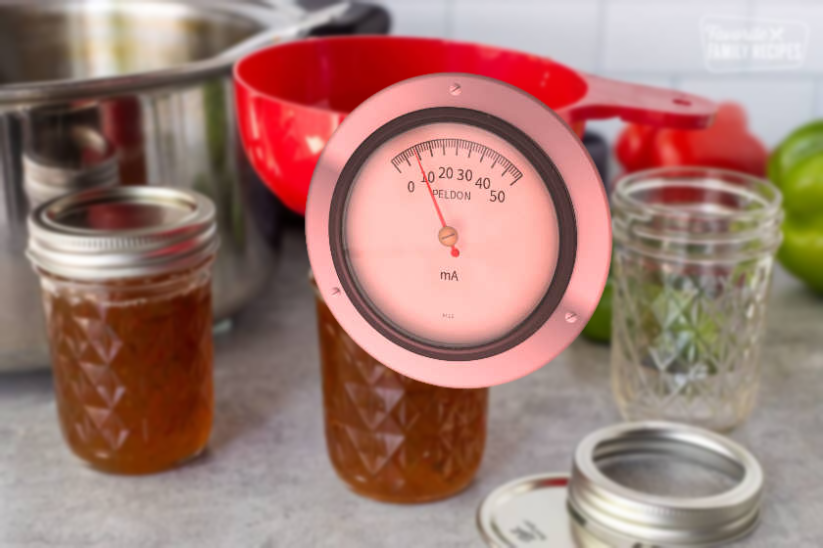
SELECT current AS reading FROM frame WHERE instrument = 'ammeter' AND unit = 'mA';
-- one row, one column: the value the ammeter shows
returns 10 mA
